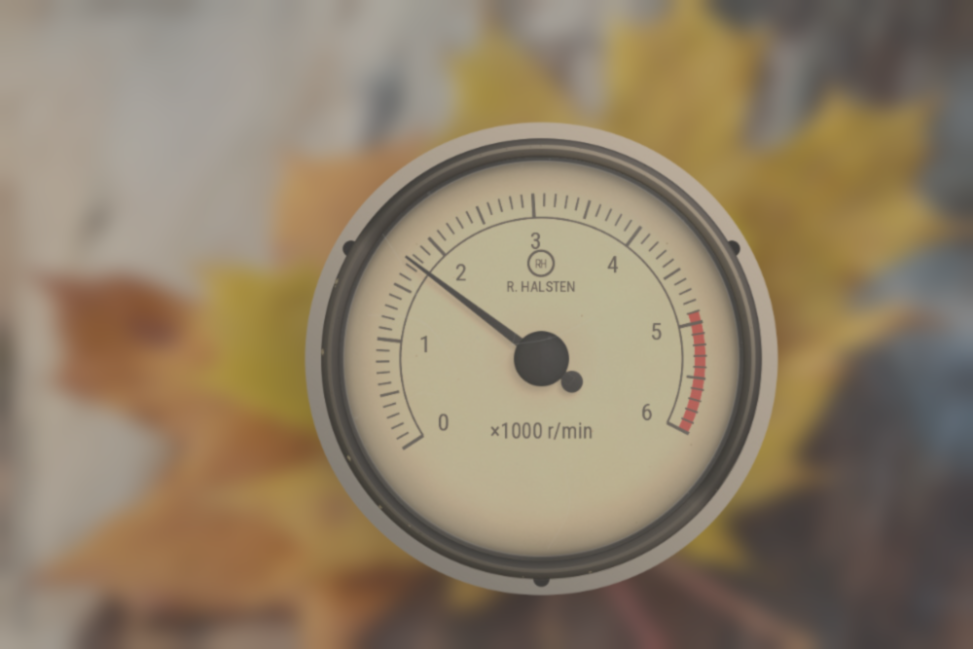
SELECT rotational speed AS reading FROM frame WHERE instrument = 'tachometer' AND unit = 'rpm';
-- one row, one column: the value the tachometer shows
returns 1750 rpm
